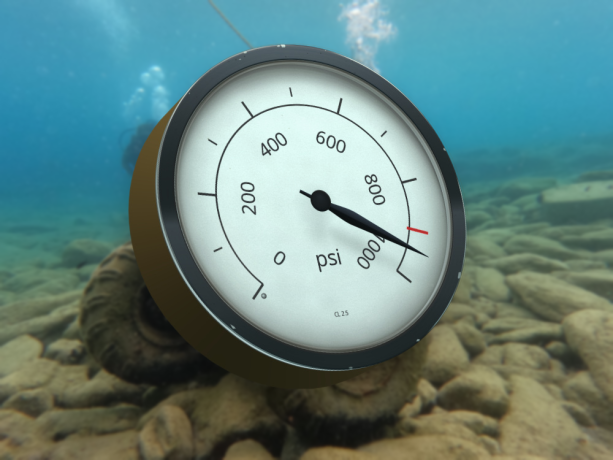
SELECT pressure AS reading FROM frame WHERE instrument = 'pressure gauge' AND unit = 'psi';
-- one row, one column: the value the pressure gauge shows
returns 950 psi
